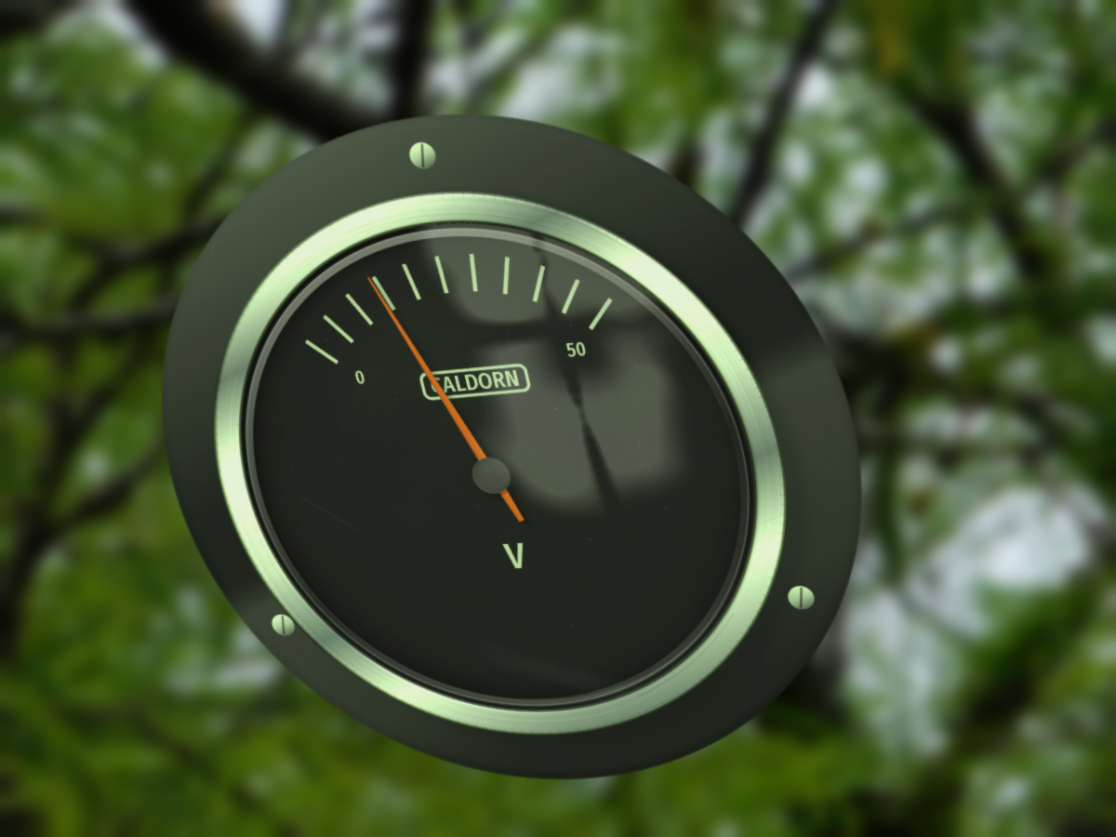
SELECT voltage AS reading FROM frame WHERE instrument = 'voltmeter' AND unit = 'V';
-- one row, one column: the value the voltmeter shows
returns 15 V
